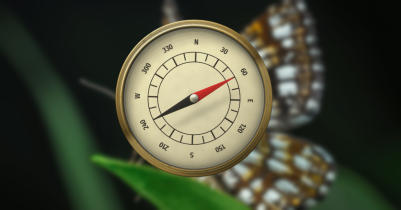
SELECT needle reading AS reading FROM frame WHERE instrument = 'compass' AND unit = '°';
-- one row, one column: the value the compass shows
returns 60 °
